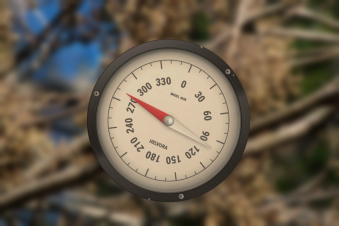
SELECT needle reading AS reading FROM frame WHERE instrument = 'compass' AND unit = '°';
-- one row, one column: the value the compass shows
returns 280 °
